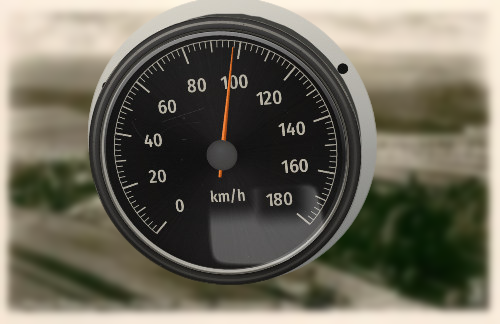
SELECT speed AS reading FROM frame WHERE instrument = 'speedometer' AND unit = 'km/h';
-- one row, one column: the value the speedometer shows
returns 98 km/h
